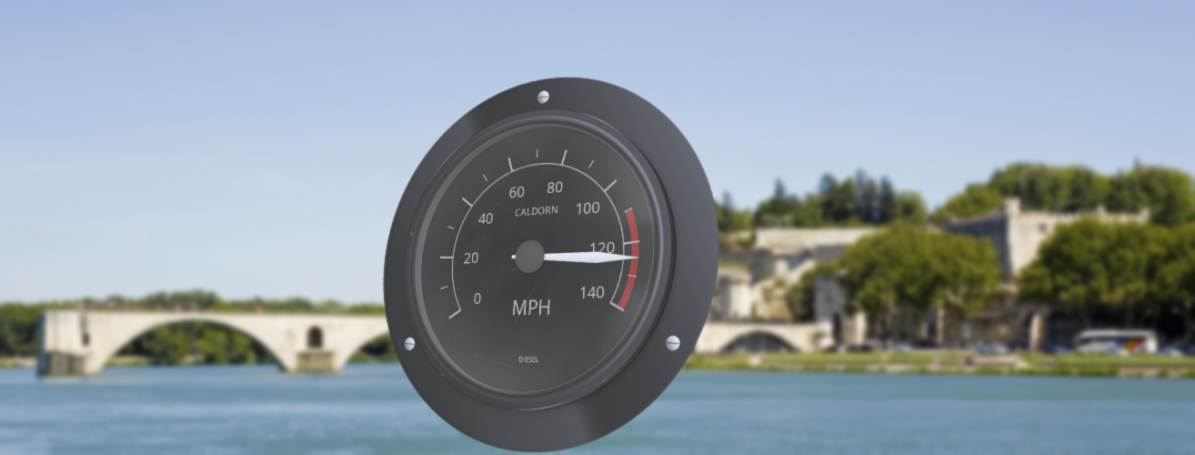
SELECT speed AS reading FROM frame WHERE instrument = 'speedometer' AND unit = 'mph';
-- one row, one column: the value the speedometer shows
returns 125 mph
